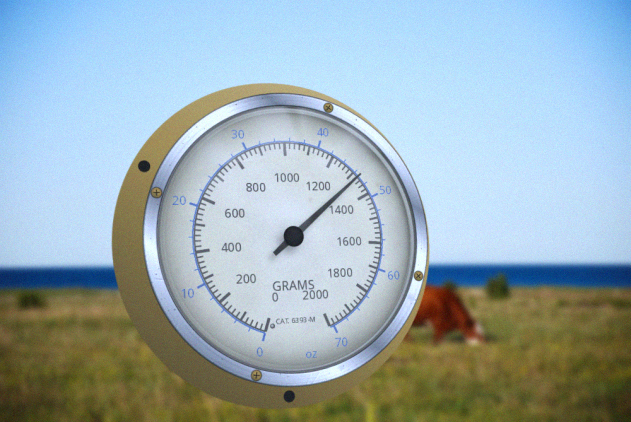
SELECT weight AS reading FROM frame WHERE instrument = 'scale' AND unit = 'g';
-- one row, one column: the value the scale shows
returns 1320 g
